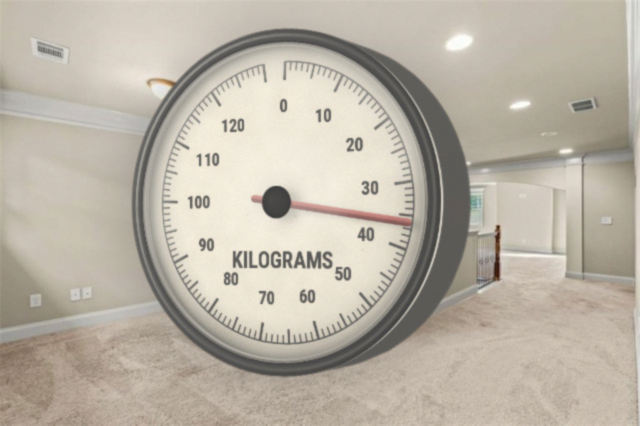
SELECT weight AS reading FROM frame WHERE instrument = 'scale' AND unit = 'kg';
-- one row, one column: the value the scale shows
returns 36 kg
